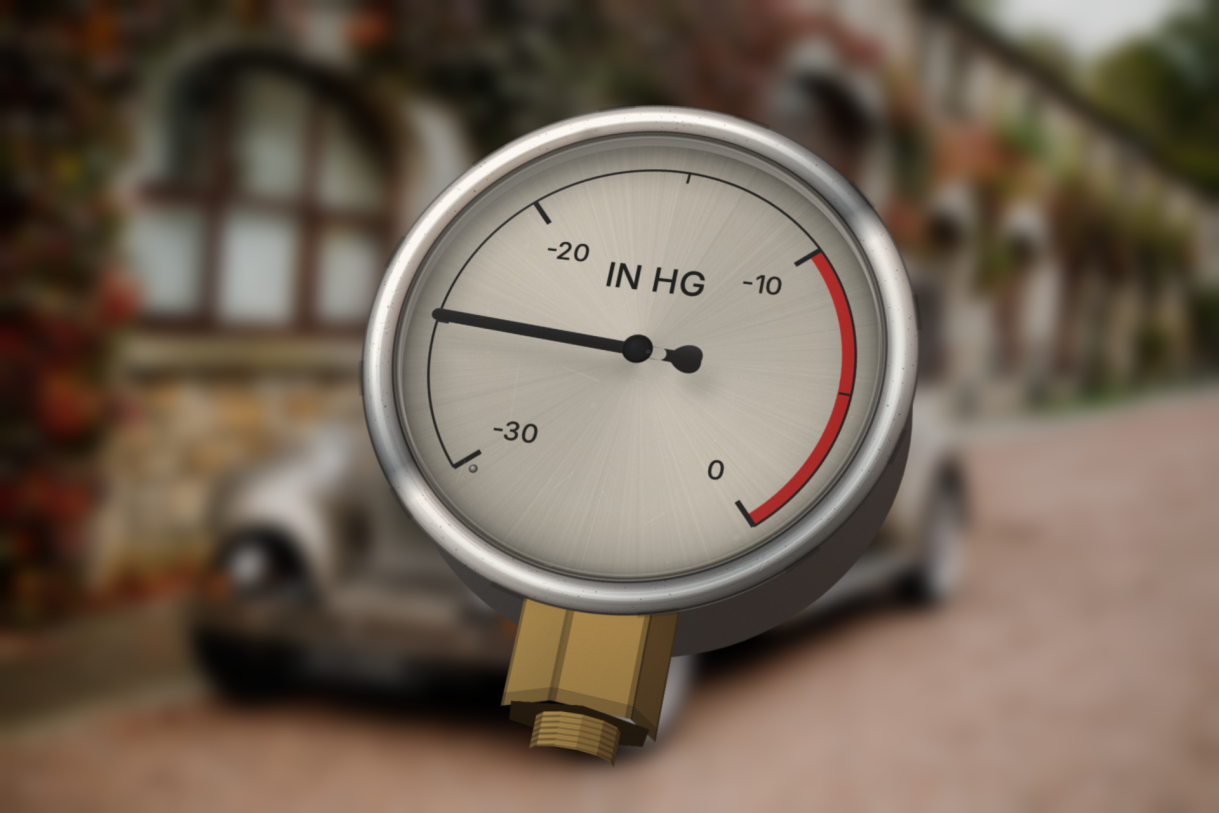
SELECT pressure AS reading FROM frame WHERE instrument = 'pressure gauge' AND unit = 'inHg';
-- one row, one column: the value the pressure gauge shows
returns -25 inHg
